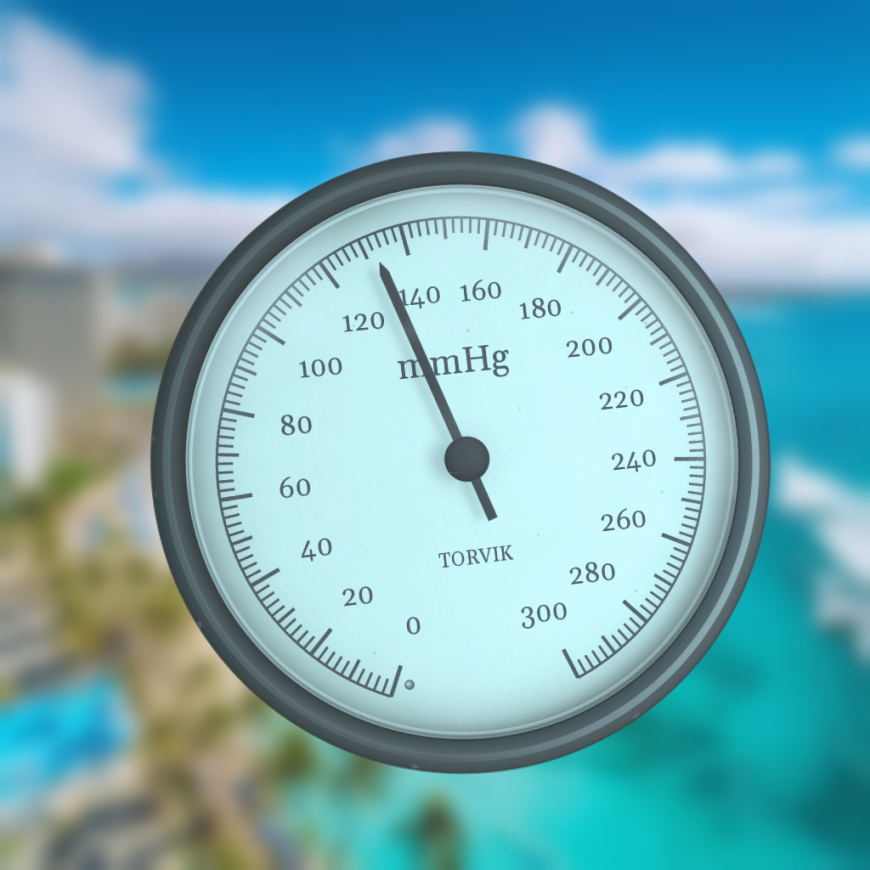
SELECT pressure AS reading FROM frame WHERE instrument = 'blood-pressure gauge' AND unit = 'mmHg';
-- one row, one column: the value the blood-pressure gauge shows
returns 132 mmHg
